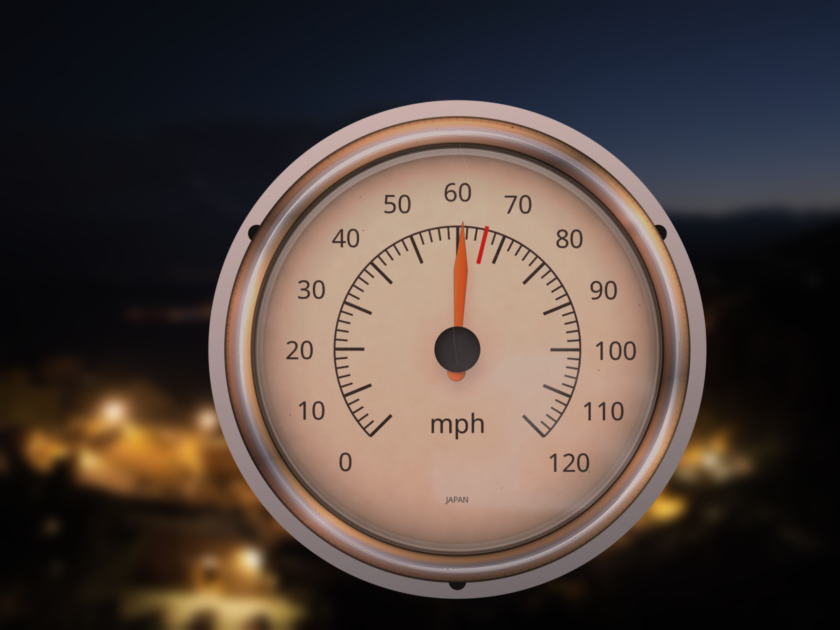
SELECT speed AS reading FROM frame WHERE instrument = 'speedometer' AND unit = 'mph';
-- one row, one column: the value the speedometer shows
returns 61 mph
